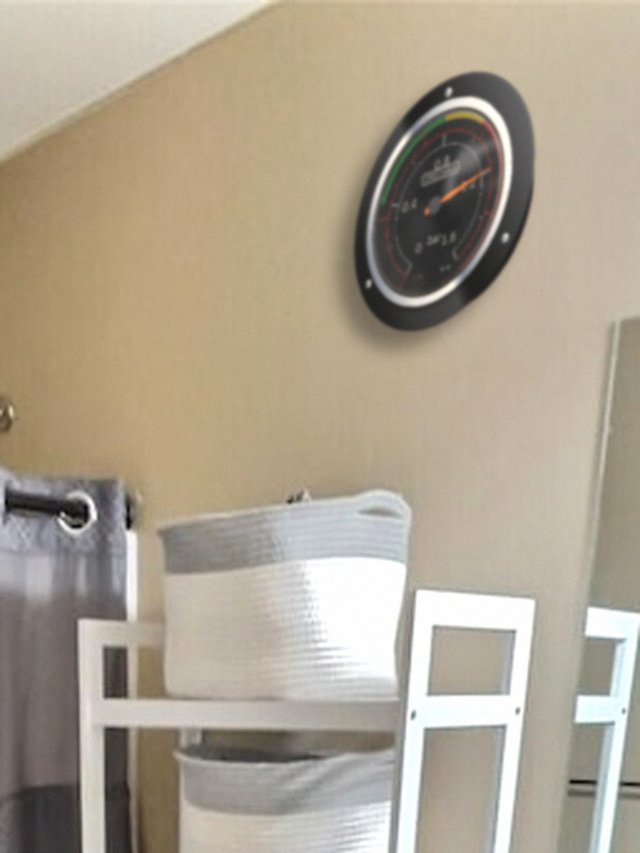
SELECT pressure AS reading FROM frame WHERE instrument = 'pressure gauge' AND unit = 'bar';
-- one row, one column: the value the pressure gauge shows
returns 1.2 bar
